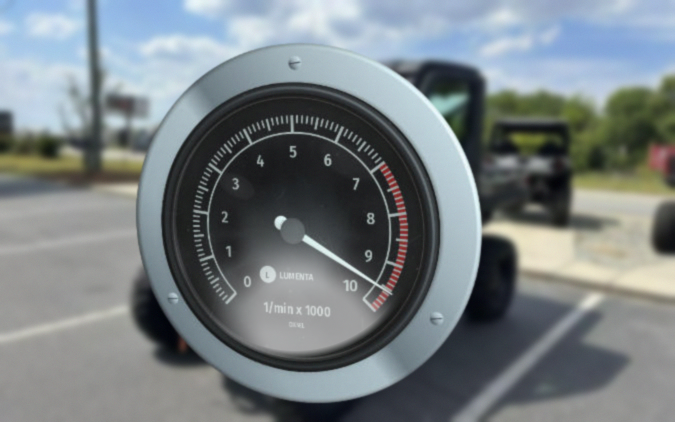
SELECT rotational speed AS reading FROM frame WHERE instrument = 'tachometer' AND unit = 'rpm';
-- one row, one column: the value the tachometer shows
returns 9500 rpm
